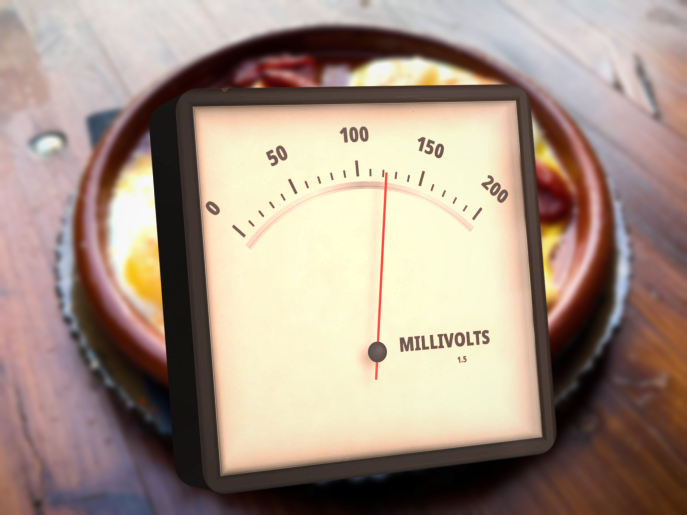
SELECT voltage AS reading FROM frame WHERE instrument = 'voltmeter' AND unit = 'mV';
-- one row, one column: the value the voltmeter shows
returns 120 mV
